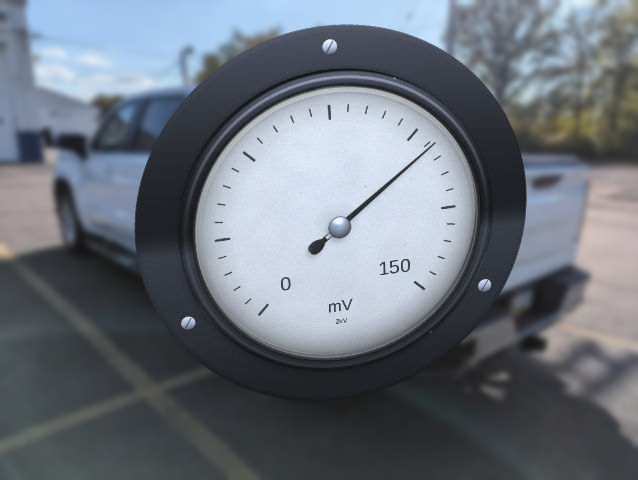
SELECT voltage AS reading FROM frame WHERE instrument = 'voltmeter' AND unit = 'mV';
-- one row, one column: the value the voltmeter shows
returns 105 mV
